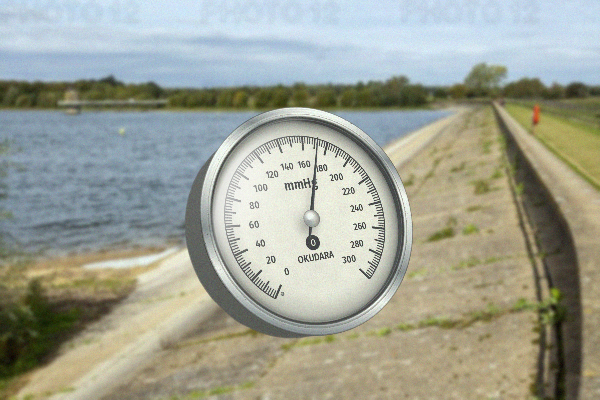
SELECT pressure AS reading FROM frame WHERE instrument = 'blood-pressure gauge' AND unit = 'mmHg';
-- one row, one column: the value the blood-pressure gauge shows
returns 170 mmHg
